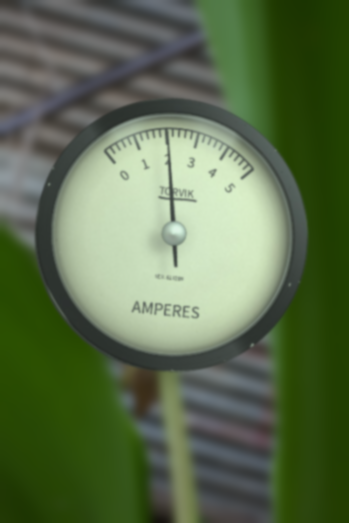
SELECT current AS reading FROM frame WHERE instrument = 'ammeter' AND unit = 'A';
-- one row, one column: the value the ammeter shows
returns 2 A
